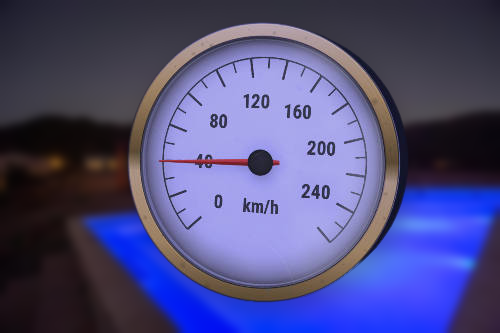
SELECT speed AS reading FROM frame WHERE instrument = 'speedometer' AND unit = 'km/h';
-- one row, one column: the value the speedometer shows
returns 40 km/h
